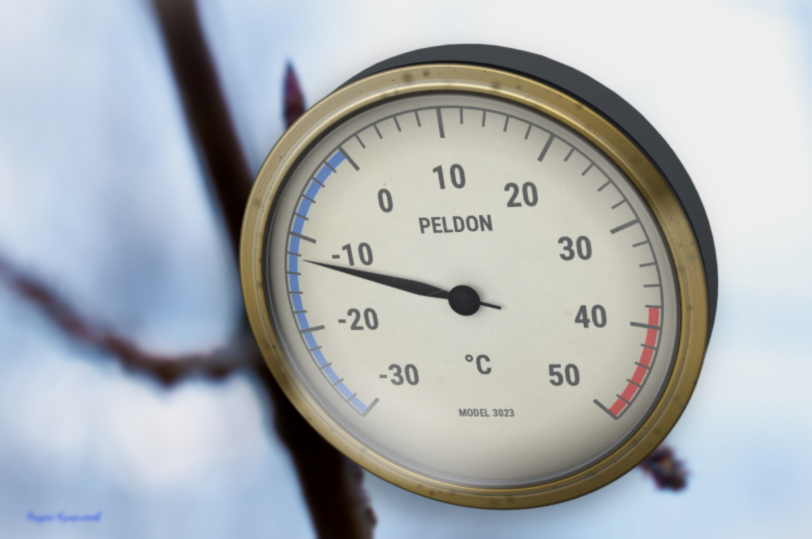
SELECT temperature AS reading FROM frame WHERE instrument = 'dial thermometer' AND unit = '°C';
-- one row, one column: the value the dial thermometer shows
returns -12 °C
